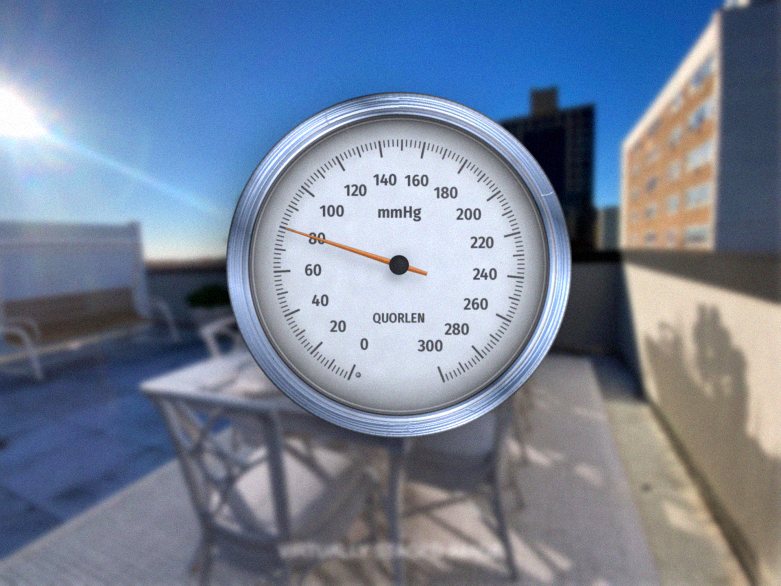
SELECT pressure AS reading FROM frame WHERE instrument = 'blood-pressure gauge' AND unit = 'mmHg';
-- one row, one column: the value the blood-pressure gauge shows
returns 80 mmHg
